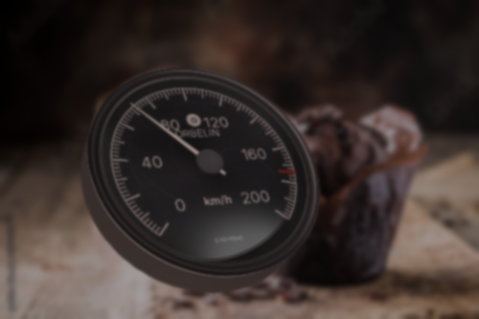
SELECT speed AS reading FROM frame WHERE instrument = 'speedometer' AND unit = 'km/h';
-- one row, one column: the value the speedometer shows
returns 70 km/h
